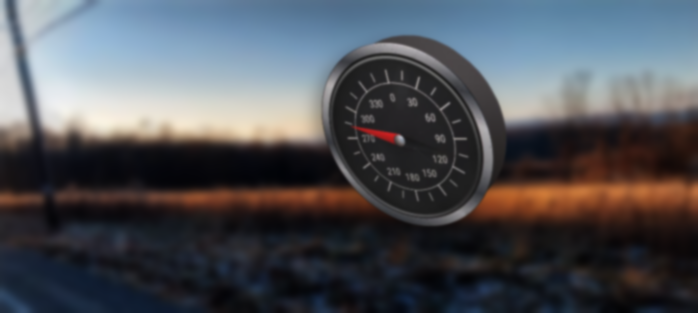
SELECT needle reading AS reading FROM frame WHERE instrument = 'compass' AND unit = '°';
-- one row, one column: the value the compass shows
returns 285 °
